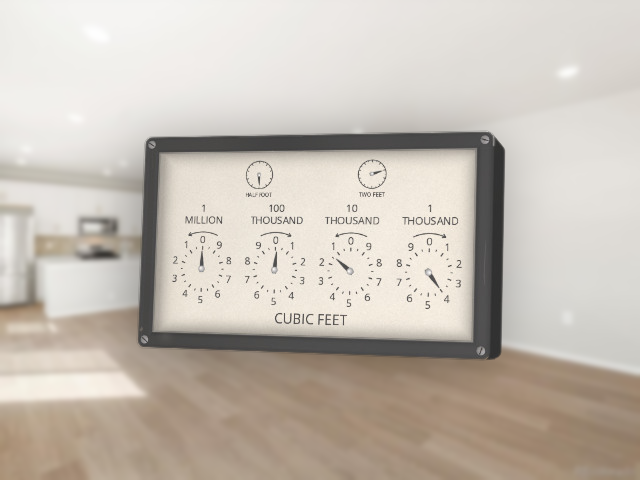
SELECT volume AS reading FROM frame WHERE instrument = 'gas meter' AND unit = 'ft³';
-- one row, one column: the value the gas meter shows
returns 1400 ft³
